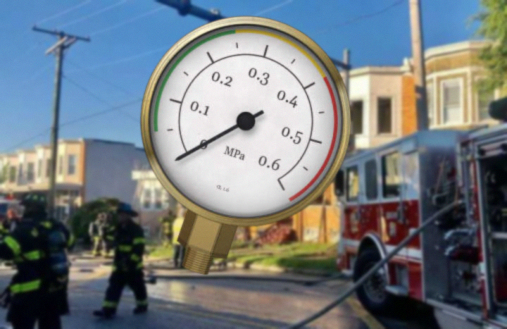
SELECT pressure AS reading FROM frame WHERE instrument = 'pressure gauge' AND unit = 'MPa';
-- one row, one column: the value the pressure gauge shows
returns 0 MPa
